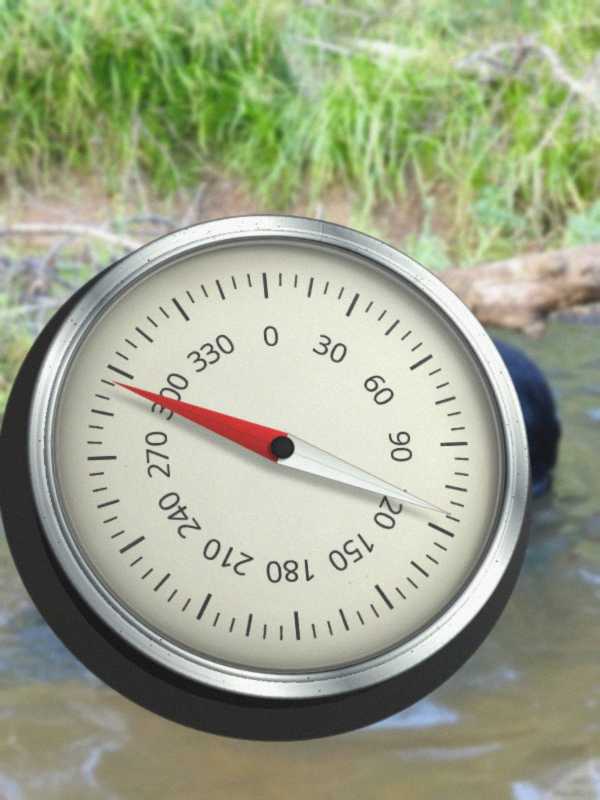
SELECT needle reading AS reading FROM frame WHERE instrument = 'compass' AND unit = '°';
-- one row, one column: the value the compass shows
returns 295 °
